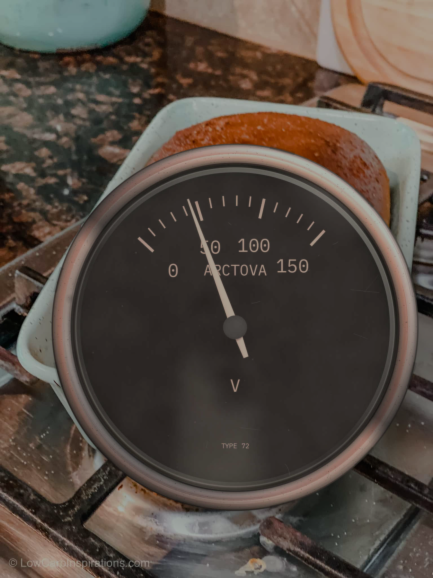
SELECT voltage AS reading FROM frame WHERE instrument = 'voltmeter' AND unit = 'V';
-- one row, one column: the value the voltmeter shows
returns 45 V
